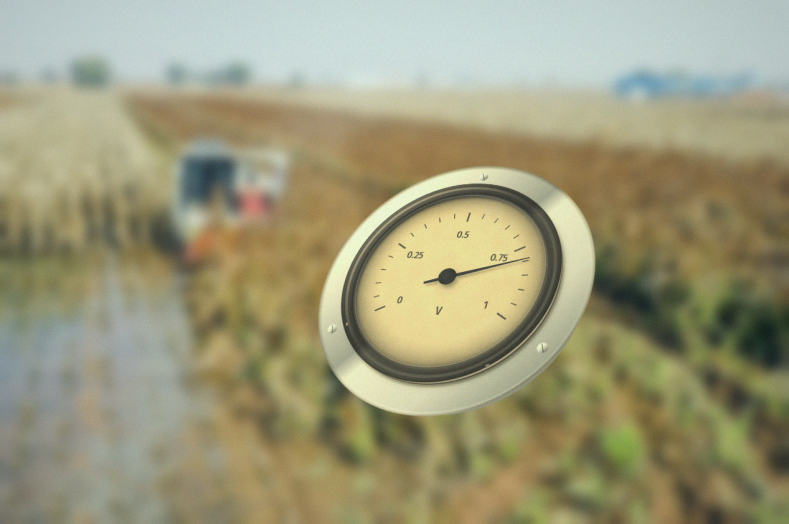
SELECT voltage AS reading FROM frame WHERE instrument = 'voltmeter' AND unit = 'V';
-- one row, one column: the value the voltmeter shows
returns 0.8 V
